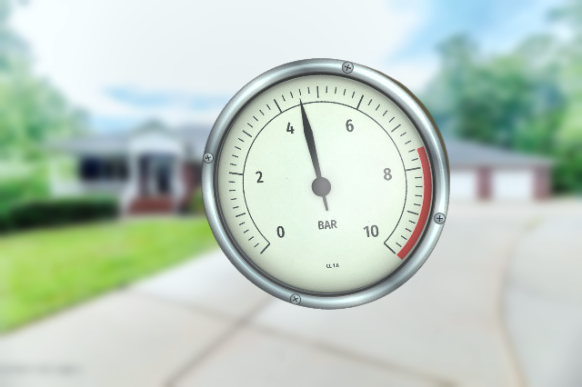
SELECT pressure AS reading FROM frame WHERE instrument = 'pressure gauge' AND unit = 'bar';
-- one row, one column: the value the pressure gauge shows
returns 4.6 bar
